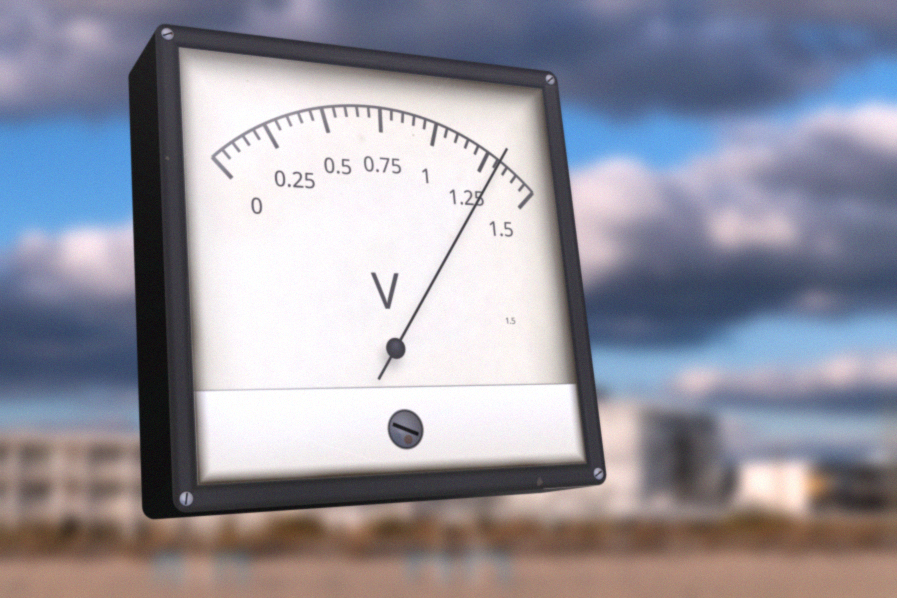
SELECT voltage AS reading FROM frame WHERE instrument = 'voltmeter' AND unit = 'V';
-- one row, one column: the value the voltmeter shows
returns 1.3 V
